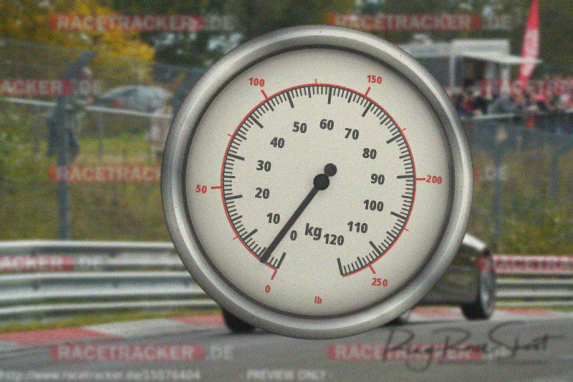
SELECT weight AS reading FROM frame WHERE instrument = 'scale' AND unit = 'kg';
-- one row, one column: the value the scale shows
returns 4 kg
